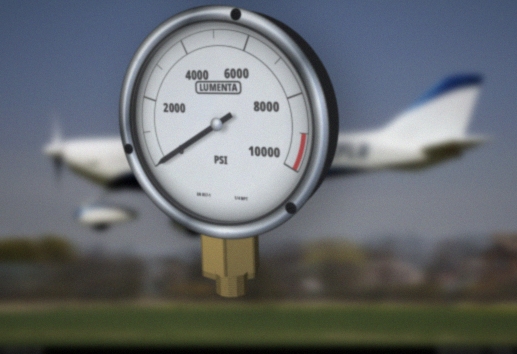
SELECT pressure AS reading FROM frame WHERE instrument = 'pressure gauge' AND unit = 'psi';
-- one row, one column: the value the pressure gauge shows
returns 0 psi
